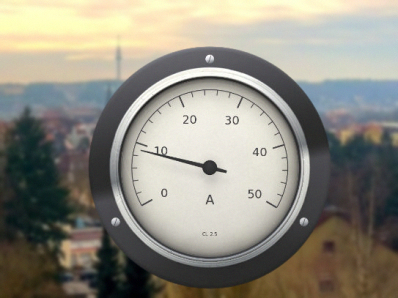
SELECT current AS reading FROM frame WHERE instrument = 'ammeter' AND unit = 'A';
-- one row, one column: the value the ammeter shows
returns 9 A
